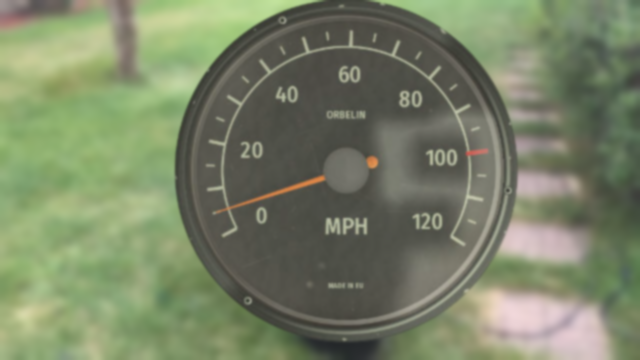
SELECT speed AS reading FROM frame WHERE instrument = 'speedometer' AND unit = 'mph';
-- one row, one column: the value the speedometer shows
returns 5 mph
